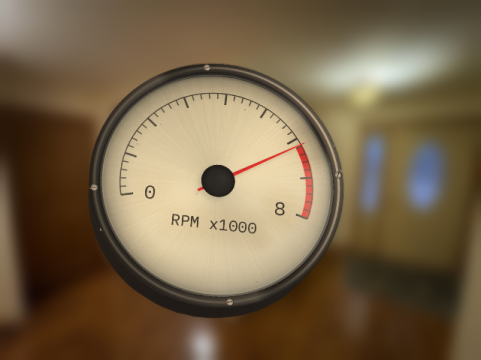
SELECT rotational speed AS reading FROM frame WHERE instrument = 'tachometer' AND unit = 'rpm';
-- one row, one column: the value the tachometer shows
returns 6200 rpm
